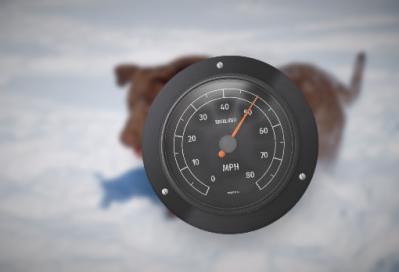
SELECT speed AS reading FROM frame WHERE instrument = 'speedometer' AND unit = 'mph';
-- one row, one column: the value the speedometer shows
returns 50 mph
